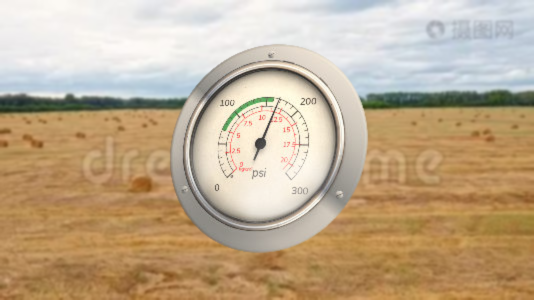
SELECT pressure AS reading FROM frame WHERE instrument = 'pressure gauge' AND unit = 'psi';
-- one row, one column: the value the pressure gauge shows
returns 170 psi
